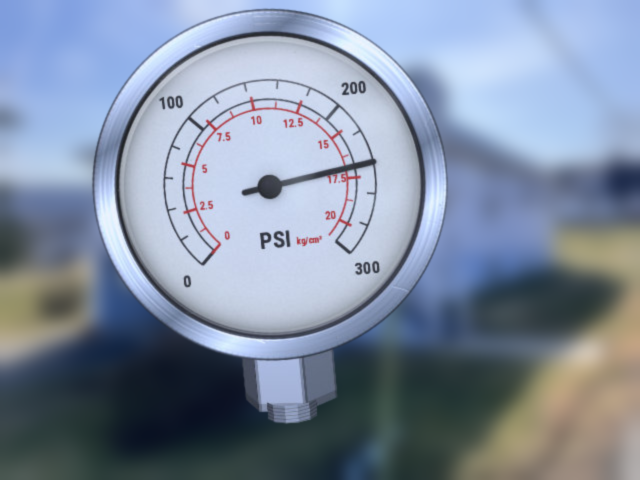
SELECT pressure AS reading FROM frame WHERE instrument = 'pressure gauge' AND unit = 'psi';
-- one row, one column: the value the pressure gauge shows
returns 240 psi
